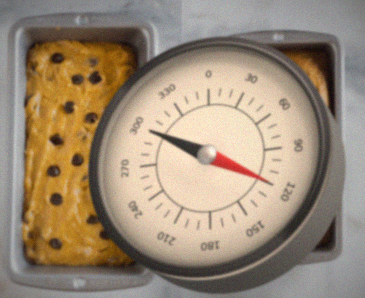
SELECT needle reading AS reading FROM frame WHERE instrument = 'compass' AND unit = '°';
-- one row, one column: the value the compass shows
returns 120 °
